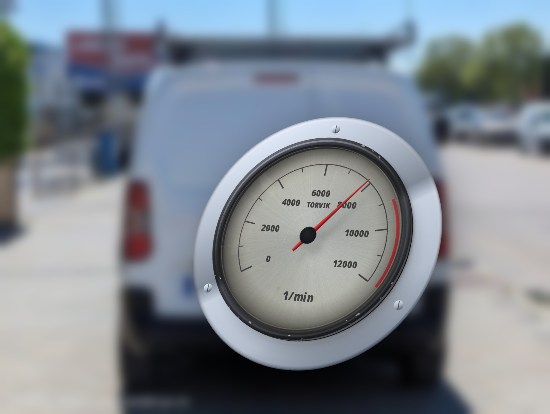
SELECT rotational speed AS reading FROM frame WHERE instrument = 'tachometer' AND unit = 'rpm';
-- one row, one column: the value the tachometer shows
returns 8000 rpm
